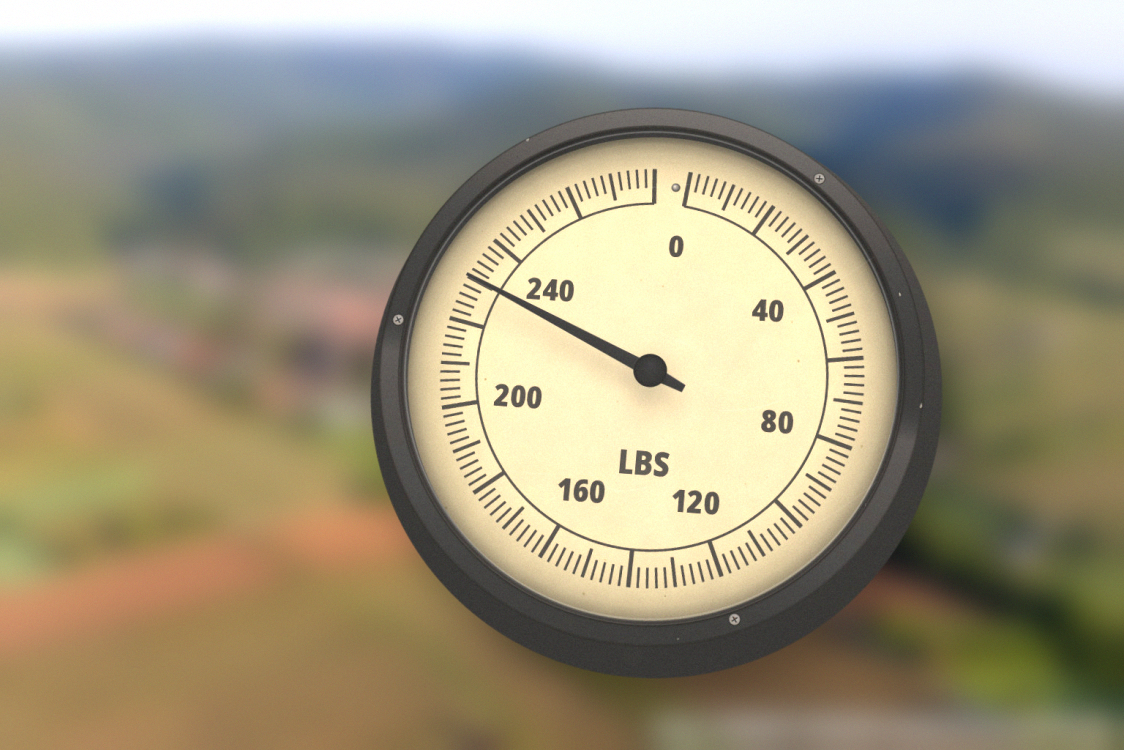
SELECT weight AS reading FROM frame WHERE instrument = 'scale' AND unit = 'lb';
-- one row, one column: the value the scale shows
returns 230 lb
